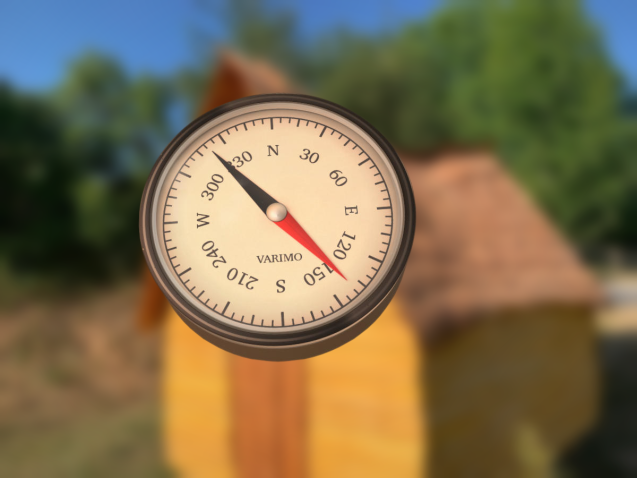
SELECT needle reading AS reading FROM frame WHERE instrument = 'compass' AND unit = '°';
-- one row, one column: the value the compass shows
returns 140 °
